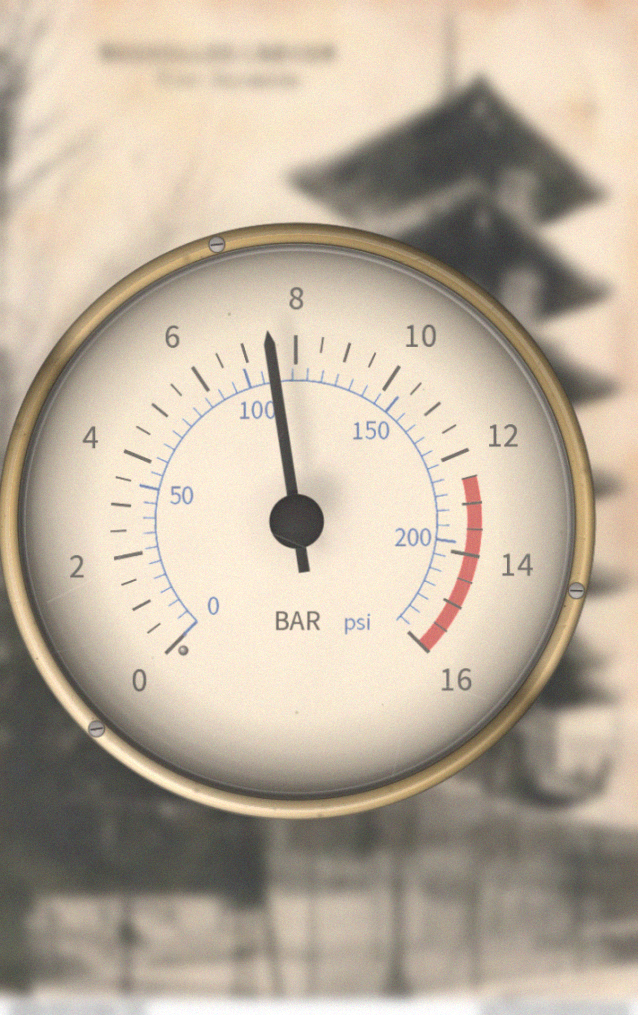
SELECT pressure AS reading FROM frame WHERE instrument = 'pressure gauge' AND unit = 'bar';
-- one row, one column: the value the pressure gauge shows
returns 7.5 bar
